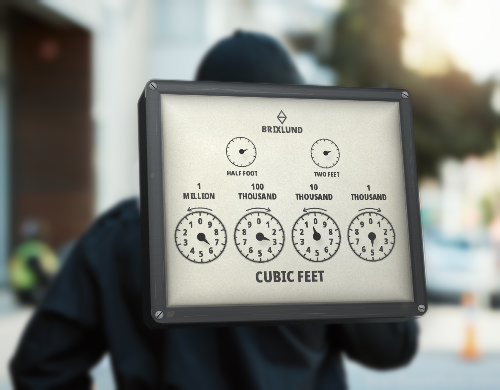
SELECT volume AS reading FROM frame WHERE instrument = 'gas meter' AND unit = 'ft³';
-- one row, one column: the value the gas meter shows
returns 630500 ft³
